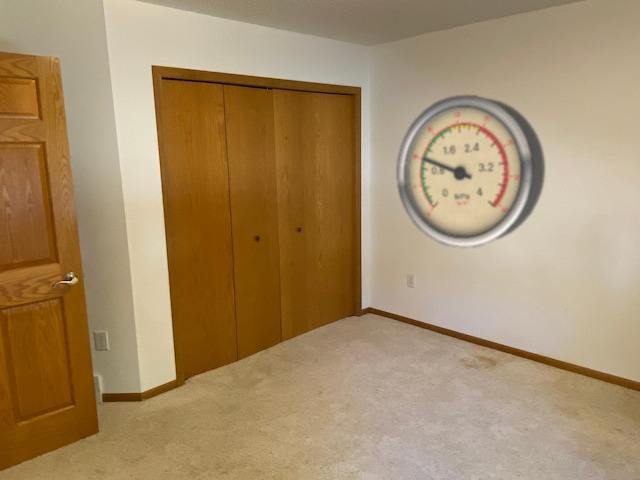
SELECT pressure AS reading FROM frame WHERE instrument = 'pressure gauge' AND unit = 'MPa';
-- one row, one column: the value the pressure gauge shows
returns 1 MPa
